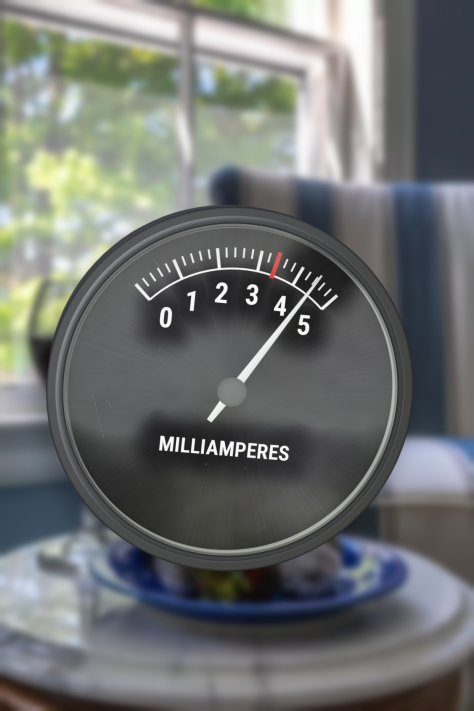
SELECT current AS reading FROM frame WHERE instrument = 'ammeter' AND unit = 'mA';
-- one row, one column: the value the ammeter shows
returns 4.4 mA
